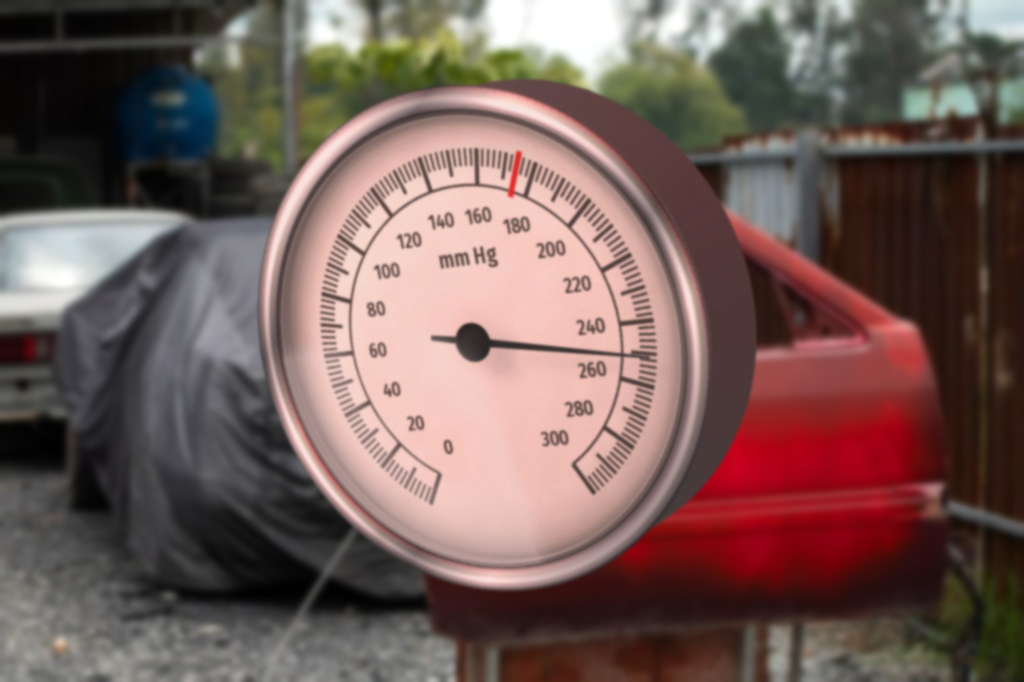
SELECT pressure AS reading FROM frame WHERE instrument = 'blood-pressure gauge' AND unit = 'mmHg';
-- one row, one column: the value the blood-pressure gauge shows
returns 250 mmHg
